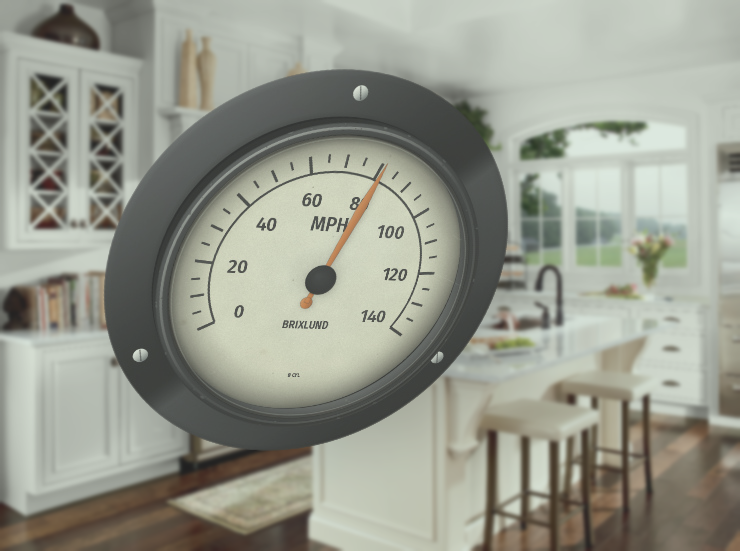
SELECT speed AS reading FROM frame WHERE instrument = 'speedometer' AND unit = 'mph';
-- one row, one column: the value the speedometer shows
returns 80 mph
